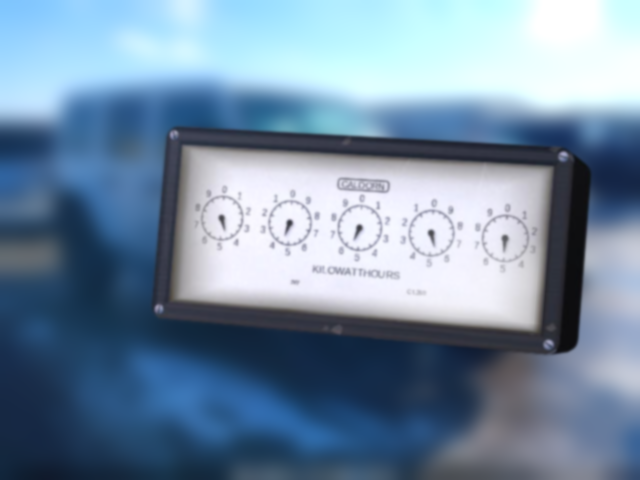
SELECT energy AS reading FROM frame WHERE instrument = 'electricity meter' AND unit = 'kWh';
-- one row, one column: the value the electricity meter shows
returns 44555 kWh
